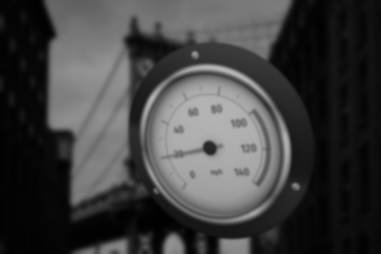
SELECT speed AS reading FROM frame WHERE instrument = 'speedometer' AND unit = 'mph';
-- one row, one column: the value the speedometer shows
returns 20 mph
